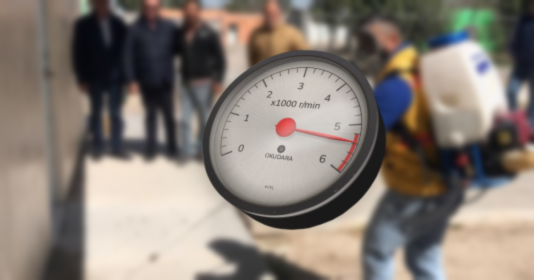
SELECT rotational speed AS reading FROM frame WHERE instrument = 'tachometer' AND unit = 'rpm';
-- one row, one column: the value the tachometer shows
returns 5400 rpm
